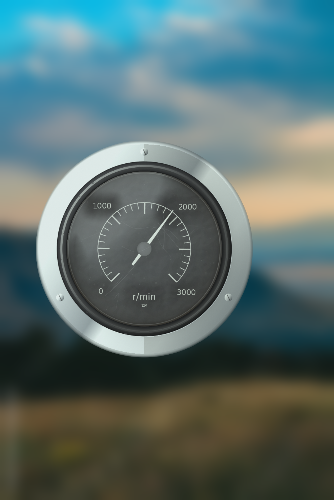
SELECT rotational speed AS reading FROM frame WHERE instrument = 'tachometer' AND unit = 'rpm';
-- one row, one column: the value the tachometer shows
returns 1900 rpm
